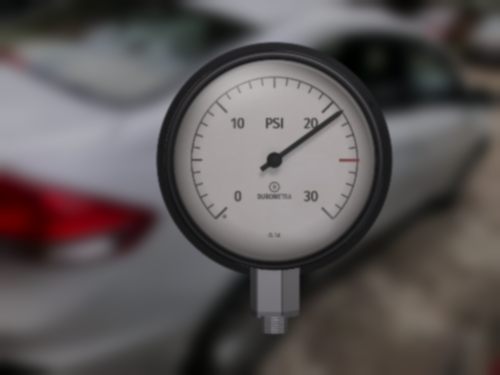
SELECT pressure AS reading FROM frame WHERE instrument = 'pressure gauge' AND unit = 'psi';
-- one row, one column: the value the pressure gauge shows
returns 21 psi
